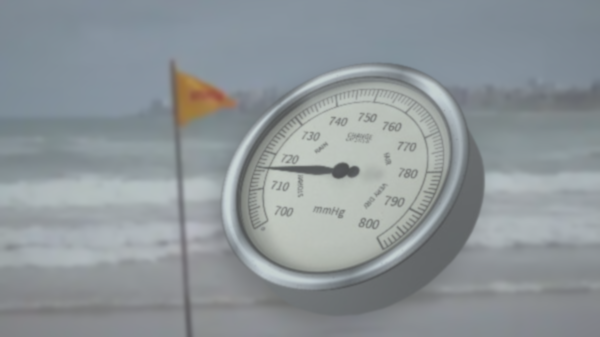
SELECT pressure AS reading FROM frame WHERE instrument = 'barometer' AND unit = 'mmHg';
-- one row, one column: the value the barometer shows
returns 715 mmHg
